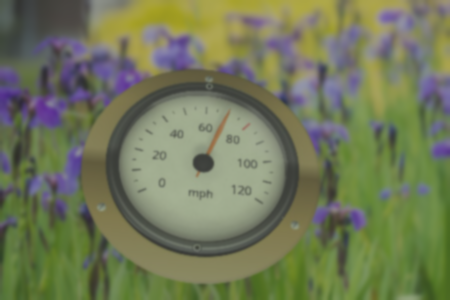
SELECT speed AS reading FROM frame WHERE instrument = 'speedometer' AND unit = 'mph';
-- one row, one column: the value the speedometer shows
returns 70 mph
